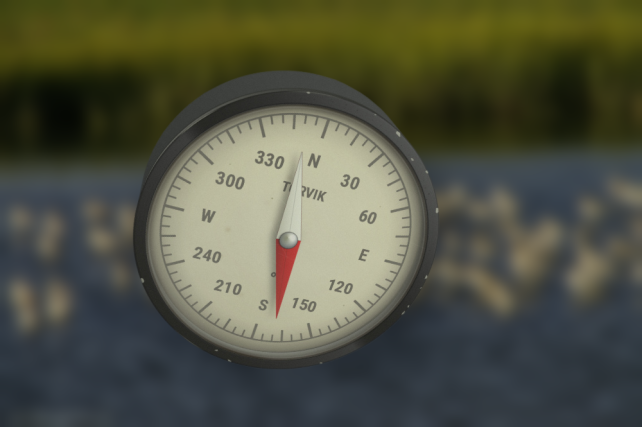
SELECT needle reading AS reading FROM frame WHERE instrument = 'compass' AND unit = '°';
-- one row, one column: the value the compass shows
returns 170 °
